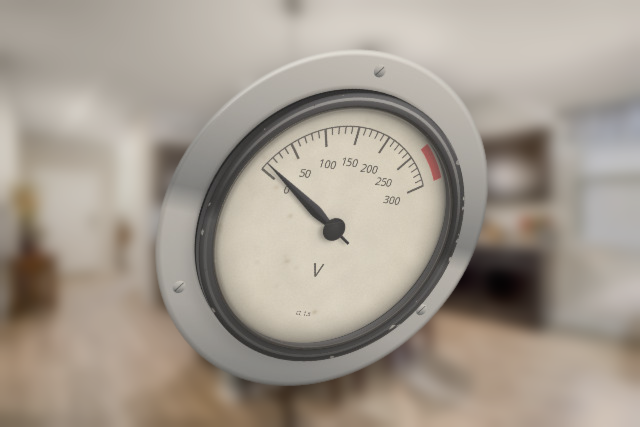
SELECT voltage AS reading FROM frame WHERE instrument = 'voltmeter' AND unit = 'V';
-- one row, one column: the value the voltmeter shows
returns 10 V
